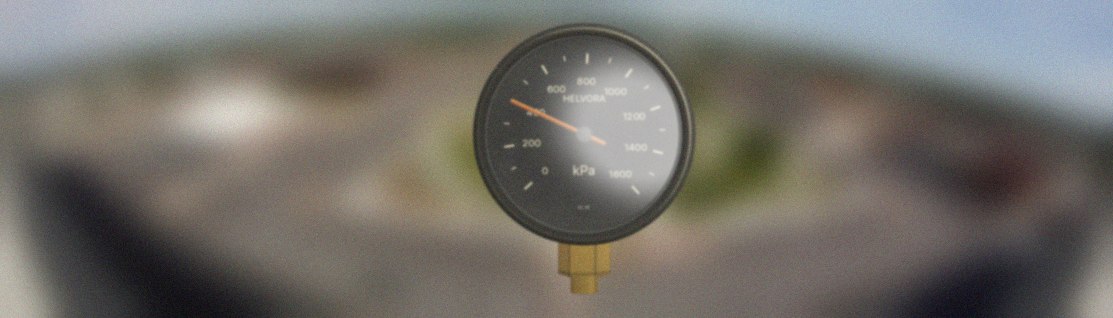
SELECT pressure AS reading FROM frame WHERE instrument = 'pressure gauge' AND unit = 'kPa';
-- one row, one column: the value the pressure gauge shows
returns 400 kPa
